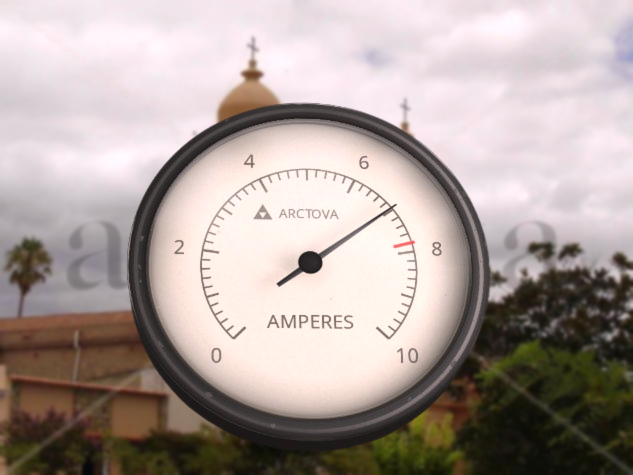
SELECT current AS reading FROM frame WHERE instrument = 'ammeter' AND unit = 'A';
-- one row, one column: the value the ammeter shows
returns 7 A
